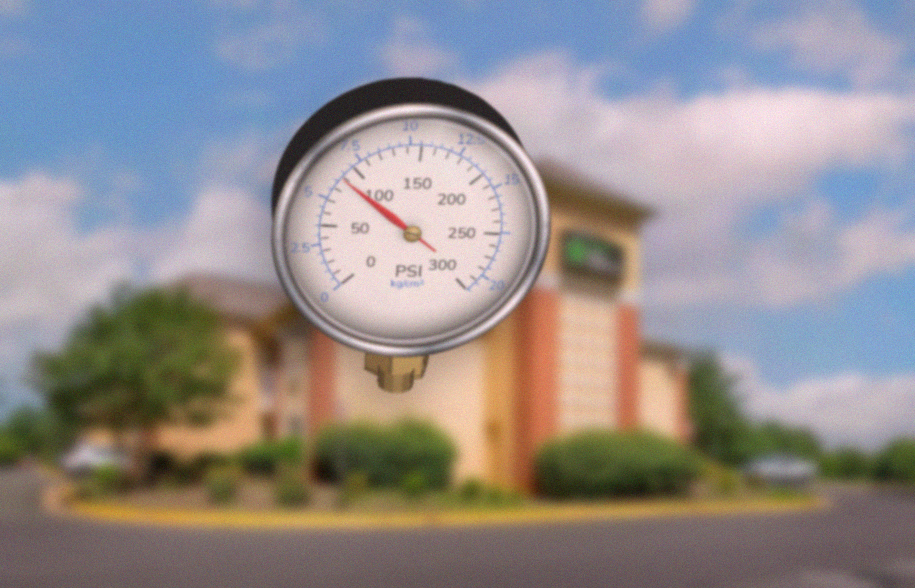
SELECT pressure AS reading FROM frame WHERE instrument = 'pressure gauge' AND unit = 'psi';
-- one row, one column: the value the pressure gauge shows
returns 90 psi
